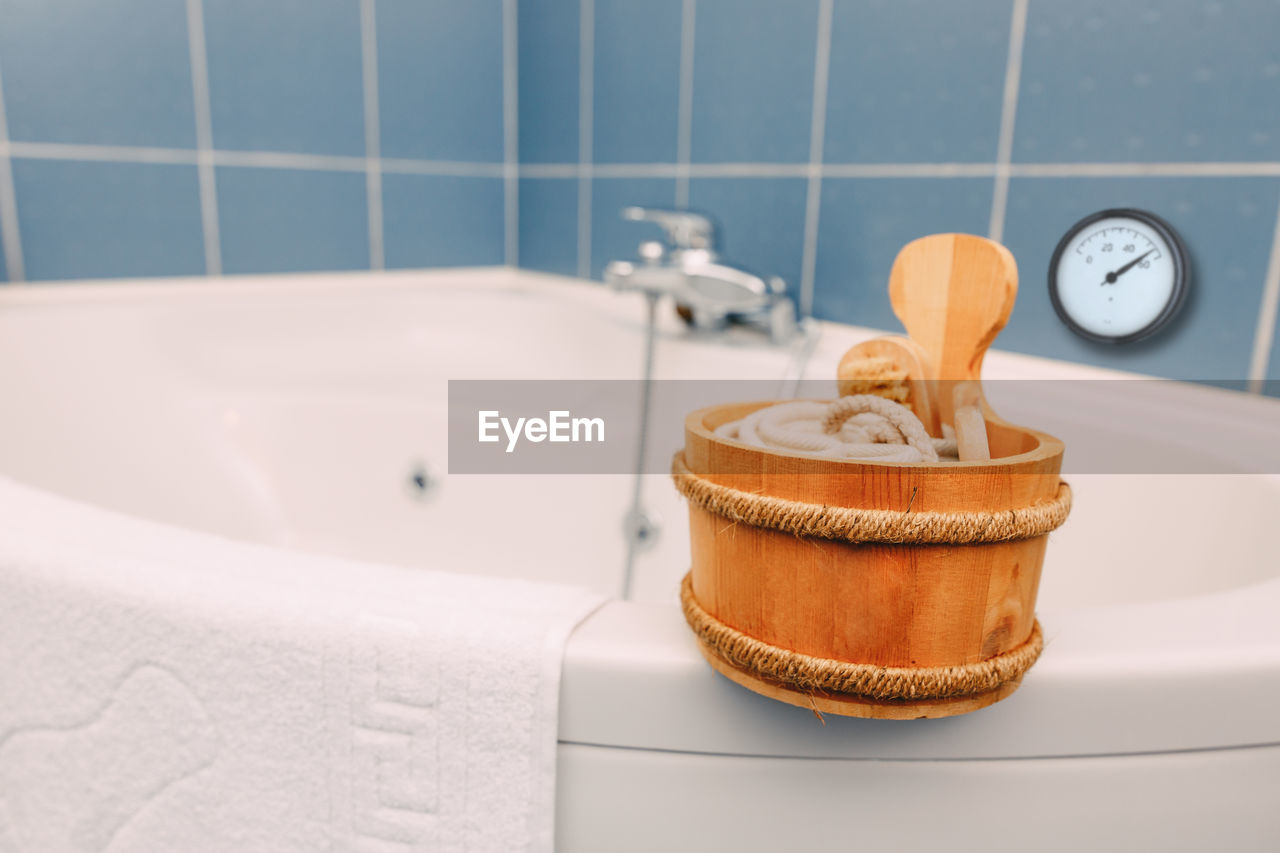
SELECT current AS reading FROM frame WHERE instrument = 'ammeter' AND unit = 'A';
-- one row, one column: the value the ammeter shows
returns 55 A
